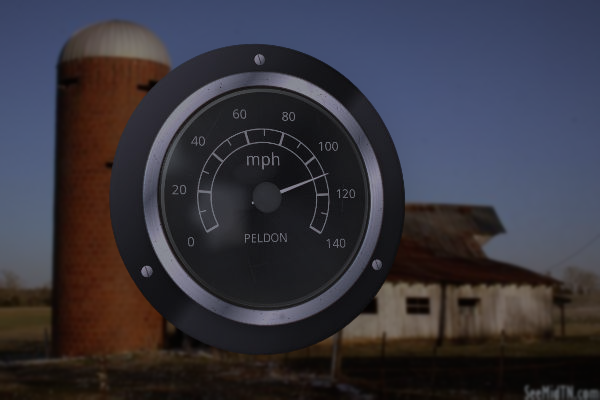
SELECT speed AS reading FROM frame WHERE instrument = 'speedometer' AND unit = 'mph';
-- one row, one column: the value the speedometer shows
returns 110 mph
